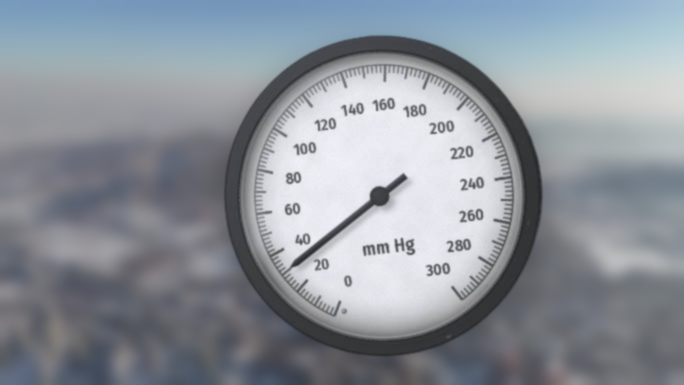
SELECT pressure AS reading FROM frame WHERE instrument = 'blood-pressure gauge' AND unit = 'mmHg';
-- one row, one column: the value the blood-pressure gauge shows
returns 30 mmHg
